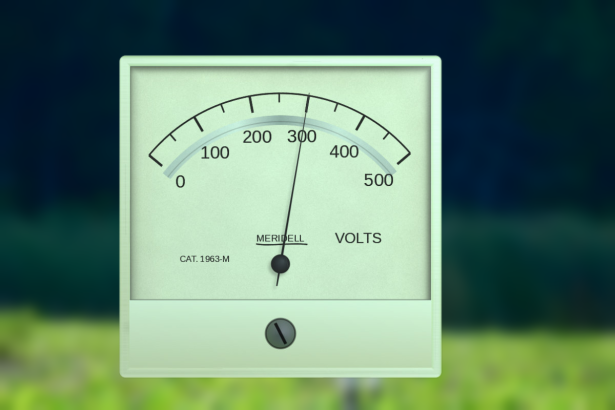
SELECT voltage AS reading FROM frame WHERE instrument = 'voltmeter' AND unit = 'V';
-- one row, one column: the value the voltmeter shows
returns 300 V
